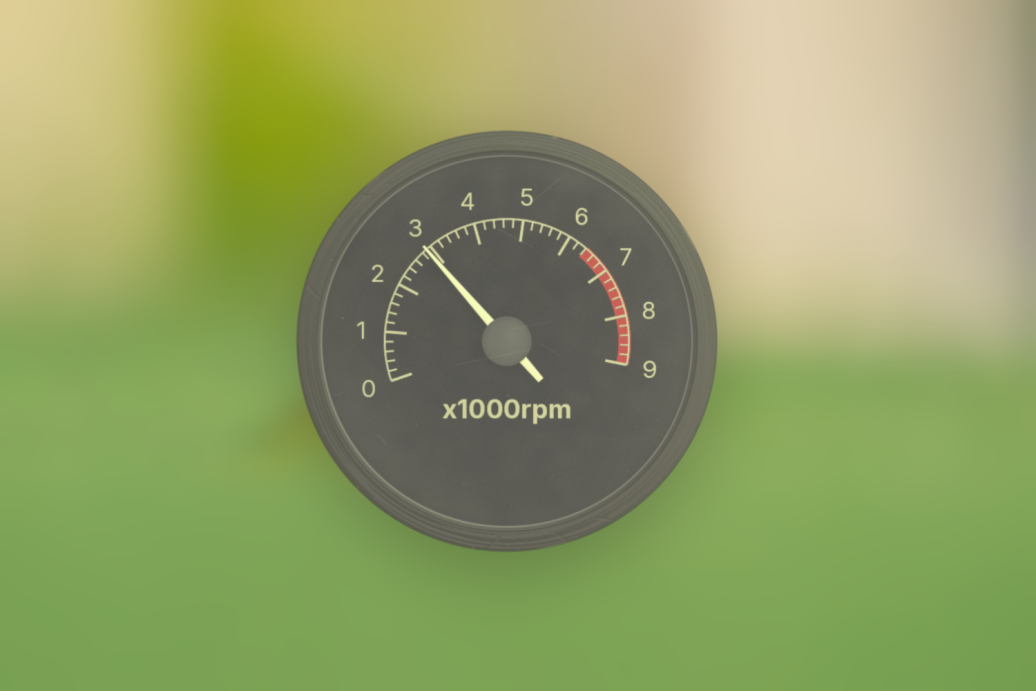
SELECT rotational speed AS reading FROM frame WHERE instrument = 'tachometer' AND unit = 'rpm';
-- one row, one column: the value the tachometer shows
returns 2900 rpm
